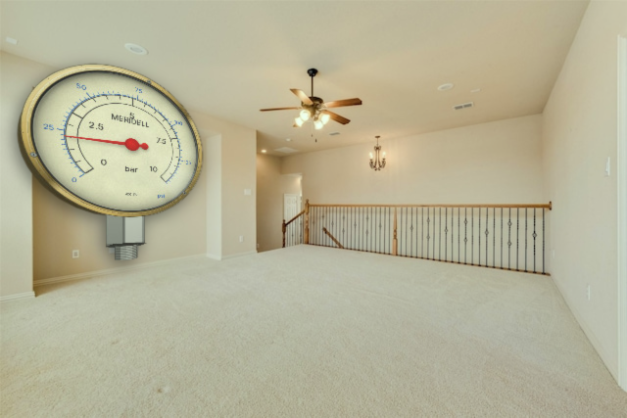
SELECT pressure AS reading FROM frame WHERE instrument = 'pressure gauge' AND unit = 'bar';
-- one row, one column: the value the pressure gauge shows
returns 1.5 bar
